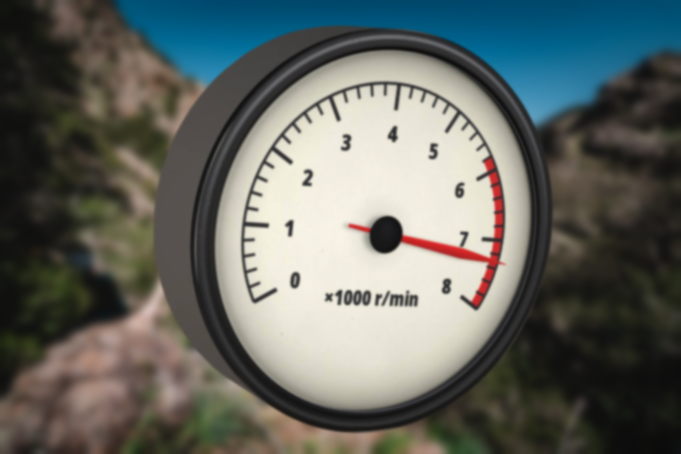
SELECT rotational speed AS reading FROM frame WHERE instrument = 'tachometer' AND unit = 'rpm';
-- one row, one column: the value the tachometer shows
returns 7300 rpm
